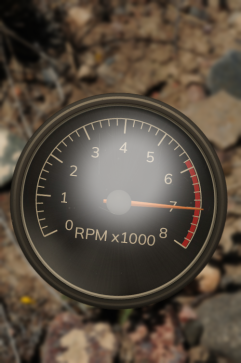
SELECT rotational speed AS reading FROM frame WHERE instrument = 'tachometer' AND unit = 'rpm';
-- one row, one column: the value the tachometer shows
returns 7000 rpm
